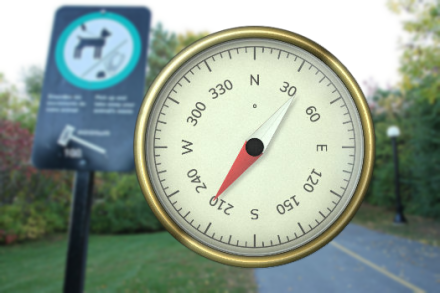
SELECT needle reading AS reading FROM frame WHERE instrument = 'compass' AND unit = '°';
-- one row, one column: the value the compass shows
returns 217.5 °
